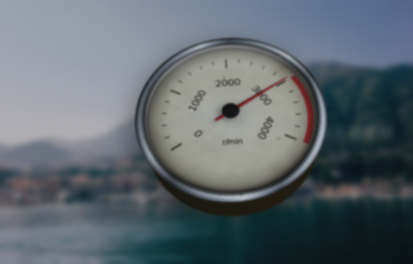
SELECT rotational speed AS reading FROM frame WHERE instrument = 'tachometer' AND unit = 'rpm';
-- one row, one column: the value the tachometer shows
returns 3000 rpm
